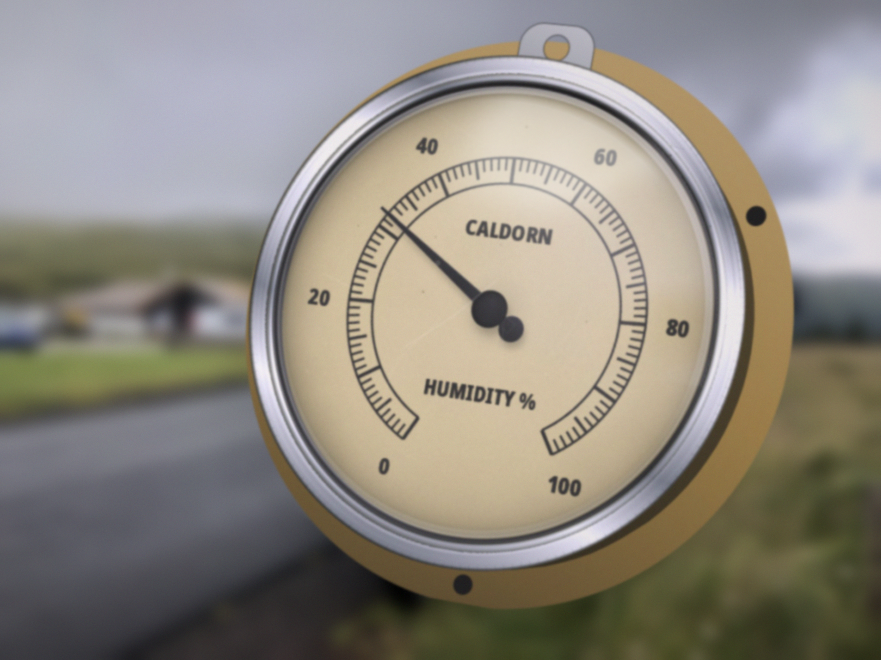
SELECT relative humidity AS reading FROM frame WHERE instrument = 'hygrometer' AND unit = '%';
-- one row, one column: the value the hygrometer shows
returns 32 %
